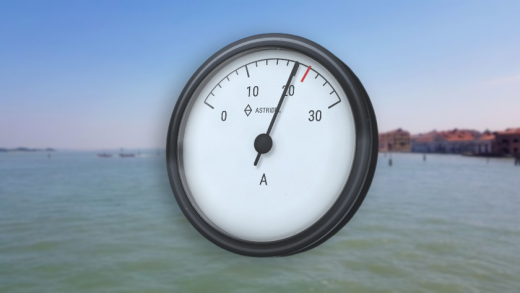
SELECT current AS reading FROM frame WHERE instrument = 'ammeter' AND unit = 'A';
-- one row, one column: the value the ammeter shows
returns 20 A
